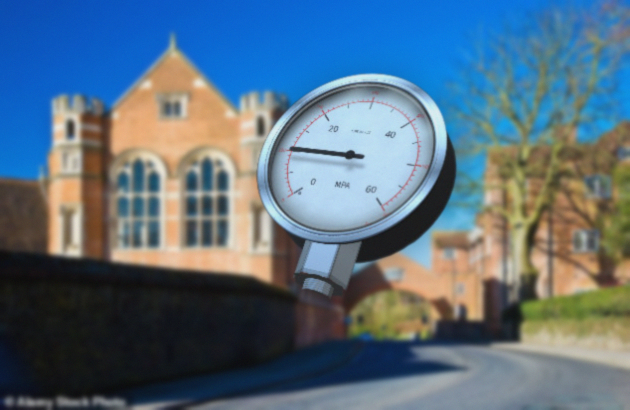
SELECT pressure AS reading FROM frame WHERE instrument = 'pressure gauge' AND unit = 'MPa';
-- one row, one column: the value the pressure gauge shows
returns 10 MPa
